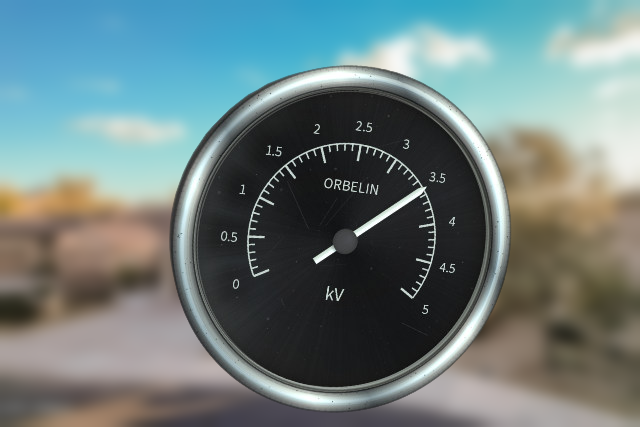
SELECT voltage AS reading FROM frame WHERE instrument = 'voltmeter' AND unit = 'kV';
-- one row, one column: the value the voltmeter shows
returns 3.5 kV
